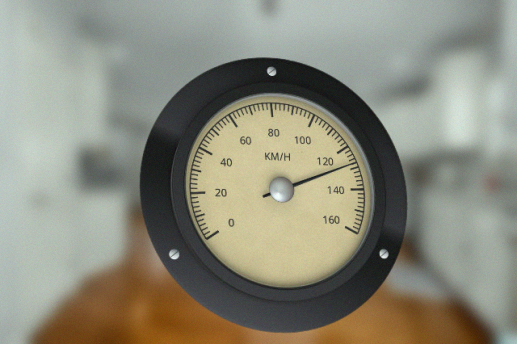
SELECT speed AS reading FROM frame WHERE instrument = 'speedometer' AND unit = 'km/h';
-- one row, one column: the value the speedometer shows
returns 128 km/h
